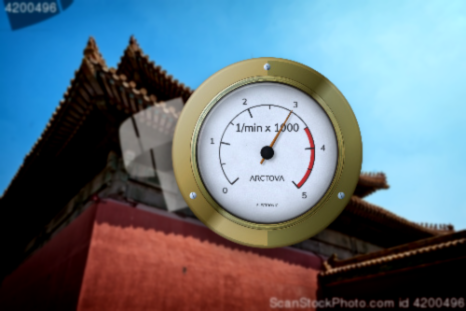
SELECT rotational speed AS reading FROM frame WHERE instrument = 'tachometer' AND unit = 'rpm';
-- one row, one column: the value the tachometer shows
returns 3000 rpm
